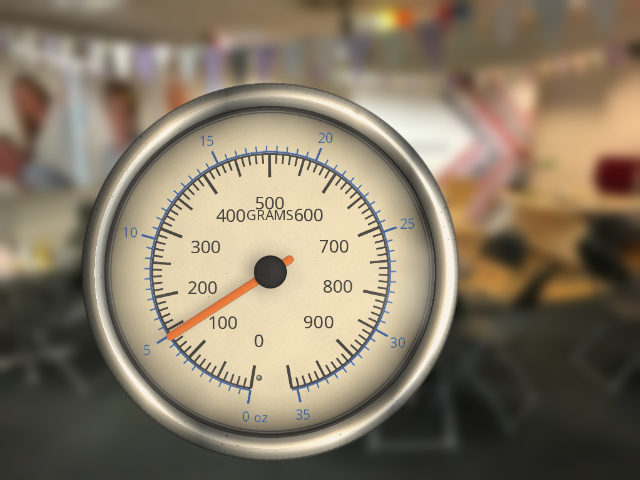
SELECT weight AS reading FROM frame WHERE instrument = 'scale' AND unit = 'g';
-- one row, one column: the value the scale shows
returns 140 g
